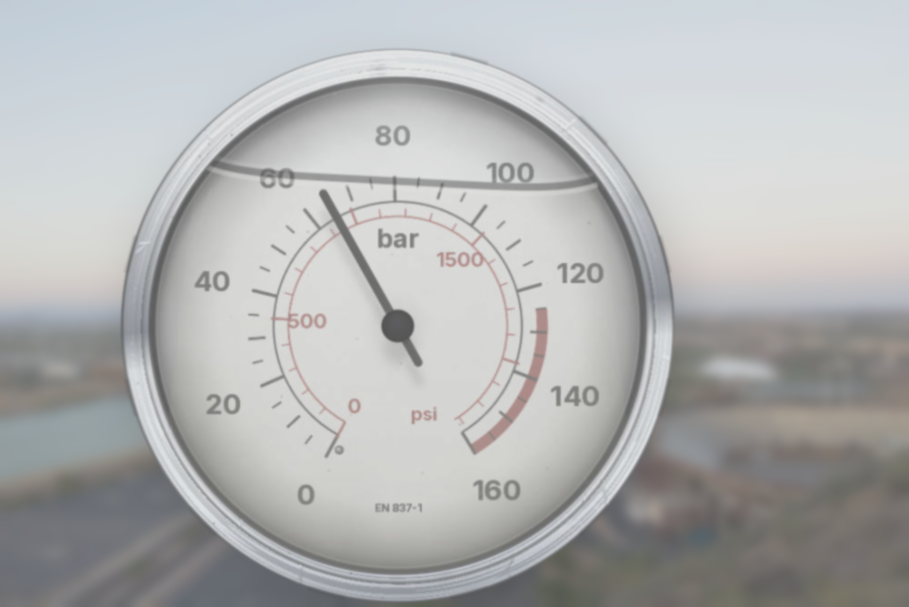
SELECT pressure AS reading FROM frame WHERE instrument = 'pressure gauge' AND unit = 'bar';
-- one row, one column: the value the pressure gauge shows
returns 65 bar
